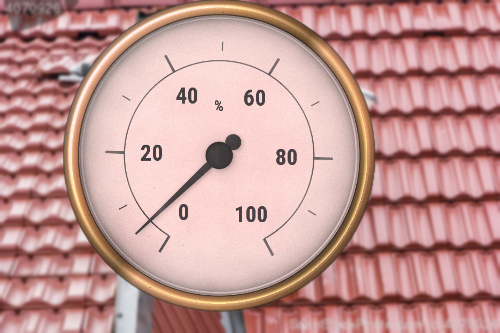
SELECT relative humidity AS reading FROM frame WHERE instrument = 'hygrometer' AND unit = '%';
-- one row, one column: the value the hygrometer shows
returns 5 %
